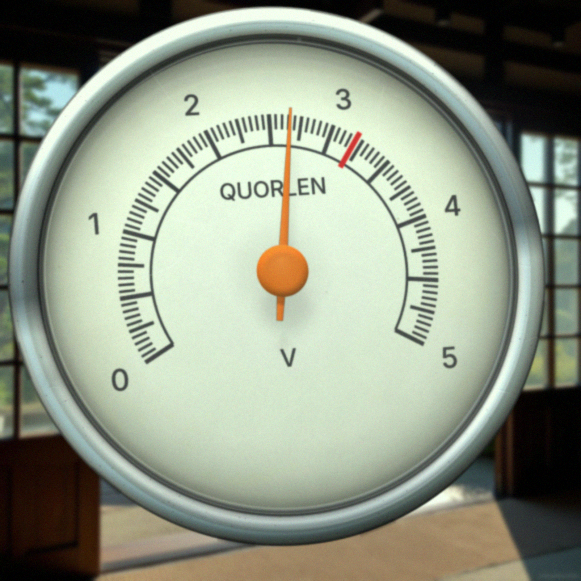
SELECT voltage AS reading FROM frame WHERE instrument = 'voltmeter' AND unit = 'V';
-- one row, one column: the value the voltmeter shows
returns 2.65 V
